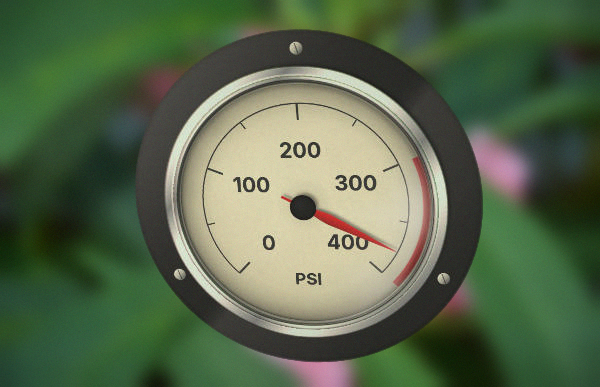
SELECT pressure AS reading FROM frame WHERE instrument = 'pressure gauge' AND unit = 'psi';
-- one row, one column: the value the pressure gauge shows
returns 375 psi
